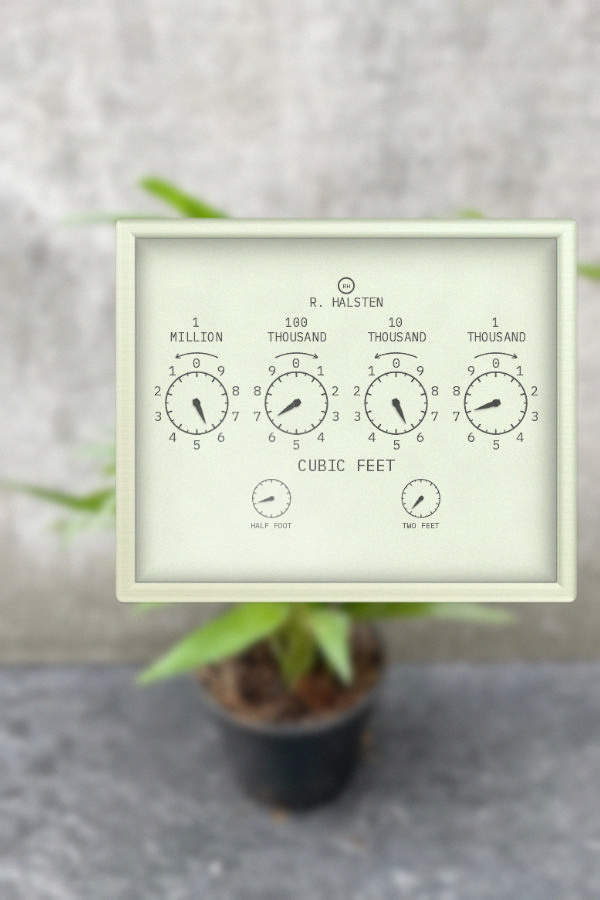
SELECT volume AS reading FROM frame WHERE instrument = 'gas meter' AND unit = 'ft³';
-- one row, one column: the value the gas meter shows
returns 565700 ft³
